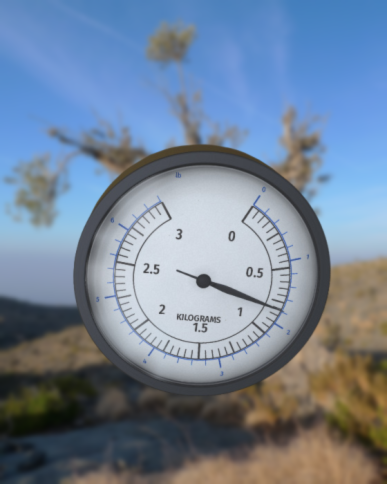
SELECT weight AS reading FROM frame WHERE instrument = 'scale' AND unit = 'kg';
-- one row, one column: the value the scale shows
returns 0.8 kg
